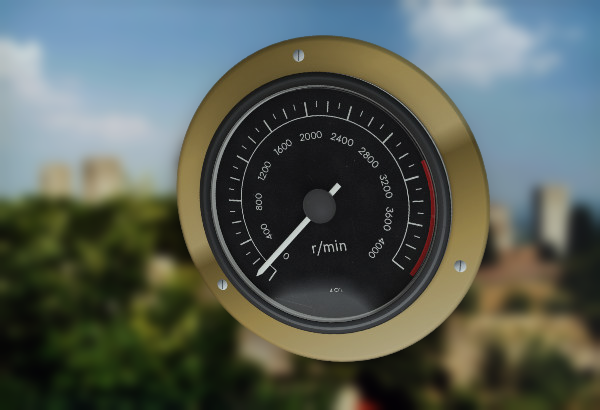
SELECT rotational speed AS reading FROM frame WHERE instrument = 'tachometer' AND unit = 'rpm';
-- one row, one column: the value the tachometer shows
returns 100 rpm
